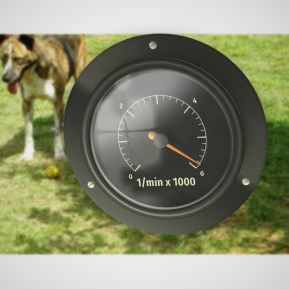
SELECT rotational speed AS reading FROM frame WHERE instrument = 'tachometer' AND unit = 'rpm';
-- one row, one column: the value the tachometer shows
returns 5800 rpm
